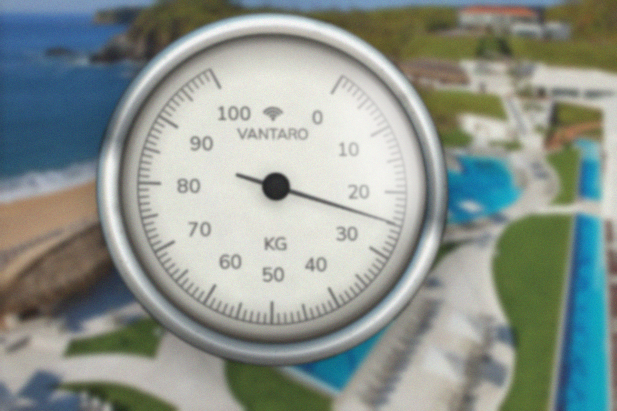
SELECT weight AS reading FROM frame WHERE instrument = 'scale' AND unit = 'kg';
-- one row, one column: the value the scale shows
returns 25 kg
